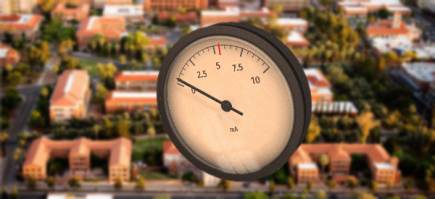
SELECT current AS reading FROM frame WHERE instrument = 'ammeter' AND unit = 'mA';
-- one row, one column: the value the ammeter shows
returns 0.5 mA
